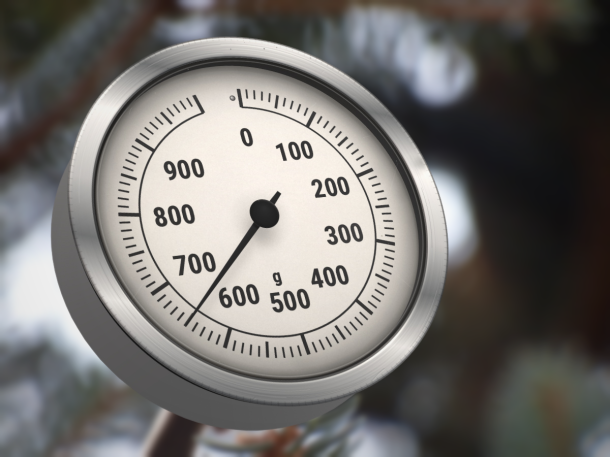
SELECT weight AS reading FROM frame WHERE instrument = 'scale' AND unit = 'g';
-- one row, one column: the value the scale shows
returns 650 g
